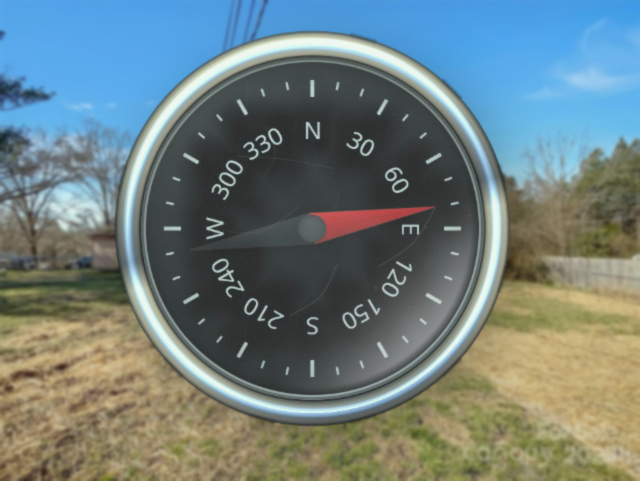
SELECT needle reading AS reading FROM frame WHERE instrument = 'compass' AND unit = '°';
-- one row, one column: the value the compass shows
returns 80 °
